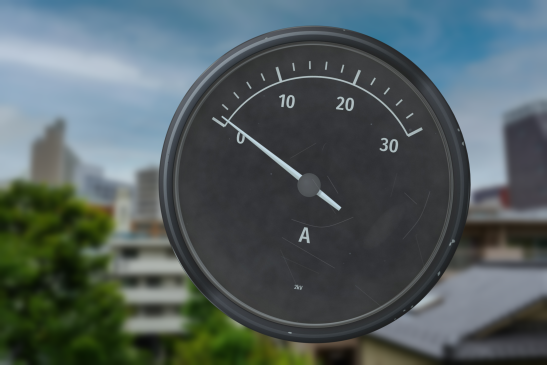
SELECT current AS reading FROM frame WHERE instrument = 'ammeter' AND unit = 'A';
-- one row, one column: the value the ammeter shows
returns 1 A
